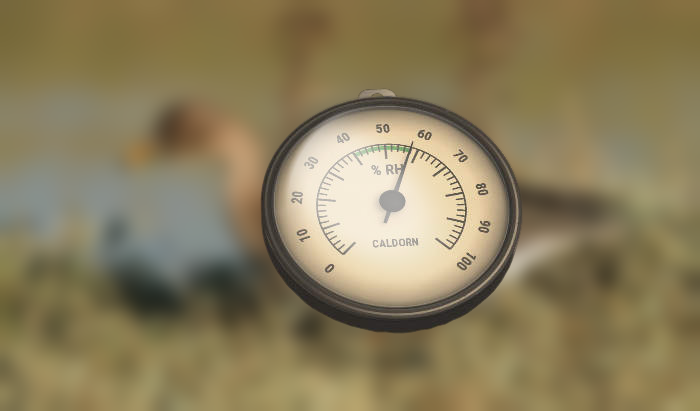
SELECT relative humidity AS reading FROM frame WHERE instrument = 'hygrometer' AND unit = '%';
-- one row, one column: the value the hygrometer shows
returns 58 %
